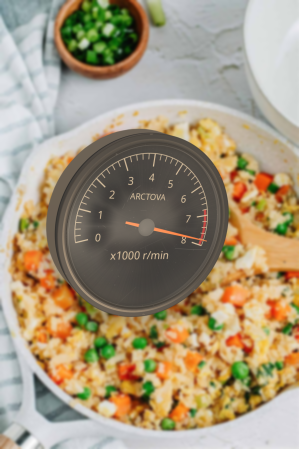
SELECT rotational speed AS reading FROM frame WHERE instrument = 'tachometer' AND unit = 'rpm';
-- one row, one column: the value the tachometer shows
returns 7800 rpm
